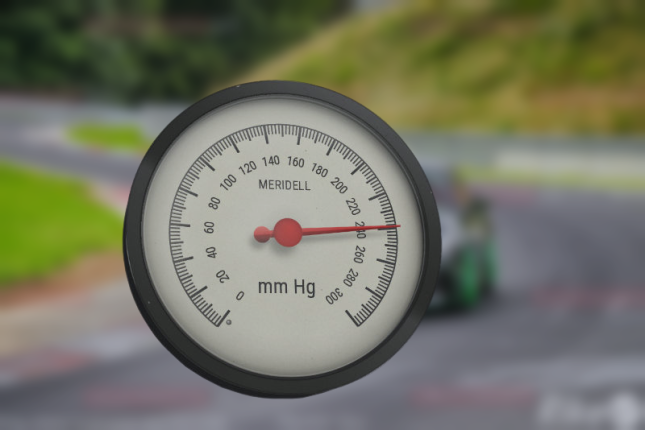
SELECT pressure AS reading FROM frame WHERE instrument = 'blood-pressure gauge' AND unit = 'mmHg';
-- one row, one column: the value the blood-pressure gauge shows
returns 240 mmHg
